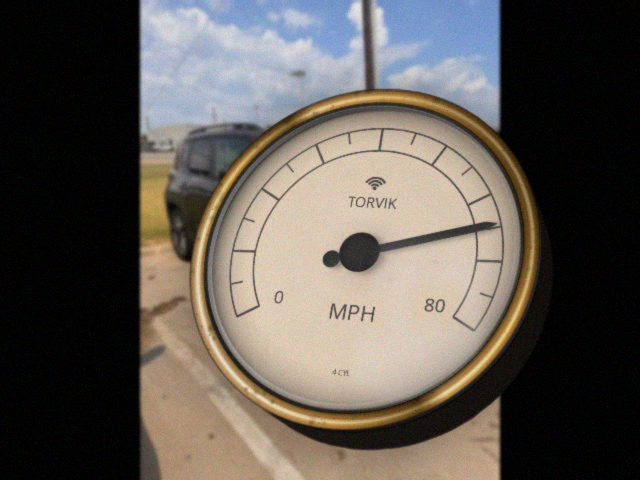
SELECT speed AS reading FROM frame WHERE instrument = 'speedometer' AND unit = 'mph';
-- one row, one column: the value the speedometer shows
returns 65 mph
